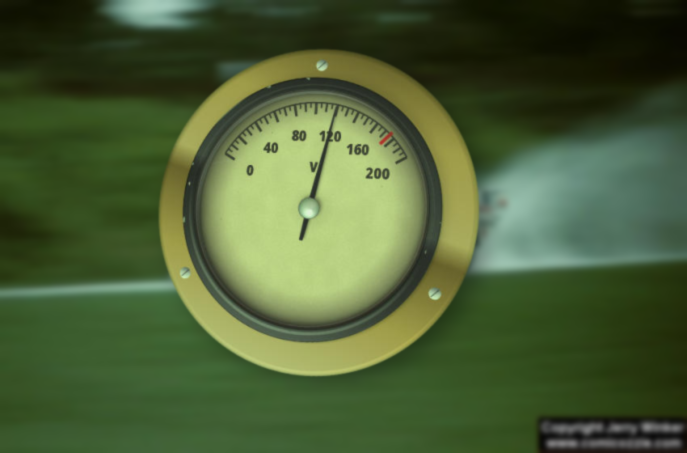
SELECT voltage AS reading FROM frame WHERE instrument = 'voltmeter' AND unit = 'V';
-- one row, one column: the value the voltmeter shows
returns 120 V
